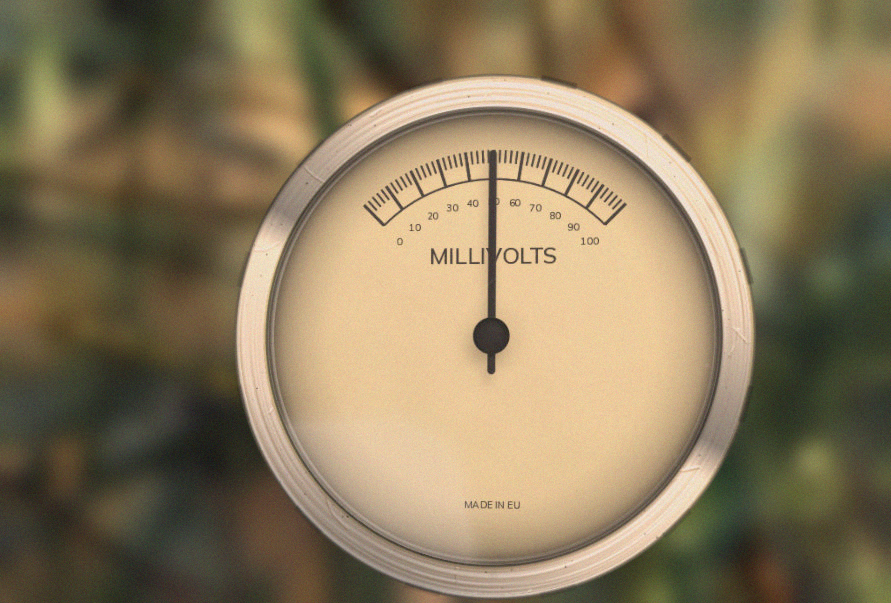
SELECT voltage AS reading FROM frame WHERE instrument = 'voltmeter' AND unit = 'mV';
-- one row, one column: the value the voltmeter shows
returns 50 mV
